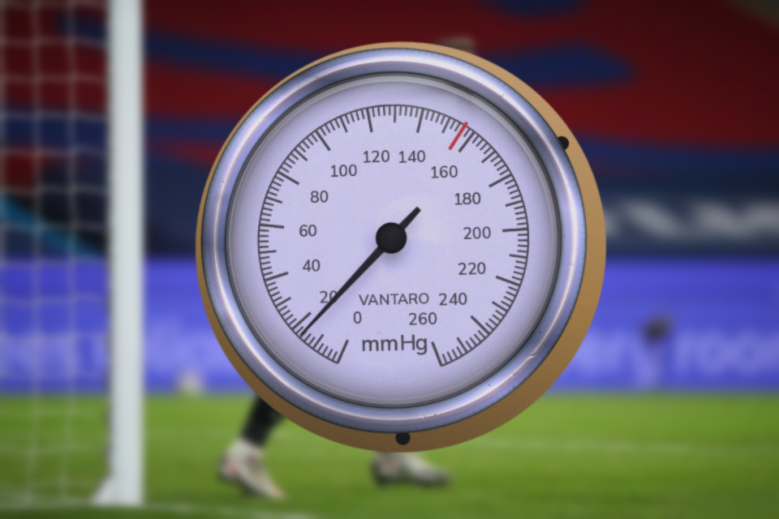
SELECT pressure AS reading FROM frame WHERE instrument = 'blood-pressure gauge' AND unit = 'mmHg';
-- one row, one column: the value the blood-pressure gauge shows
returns 16 mmHg
